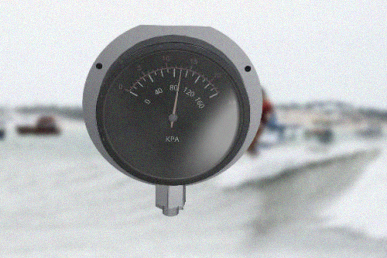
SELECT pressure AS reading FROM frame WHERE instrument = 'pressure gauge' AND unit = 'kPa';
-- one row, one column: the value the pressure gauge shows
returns 90 kPa
